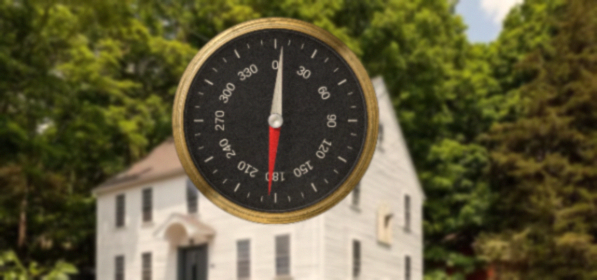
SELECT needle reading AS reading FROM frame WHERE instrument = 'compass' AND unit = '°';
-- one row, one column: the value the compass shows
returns 185 °
